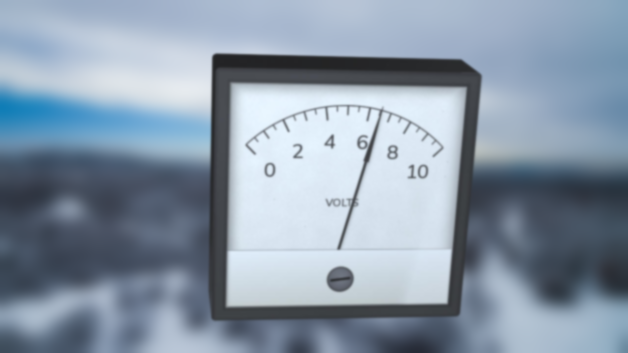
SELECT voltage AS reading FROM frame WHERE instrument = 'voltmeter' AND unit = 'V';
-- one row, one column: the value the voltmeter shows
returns 6.5 V
